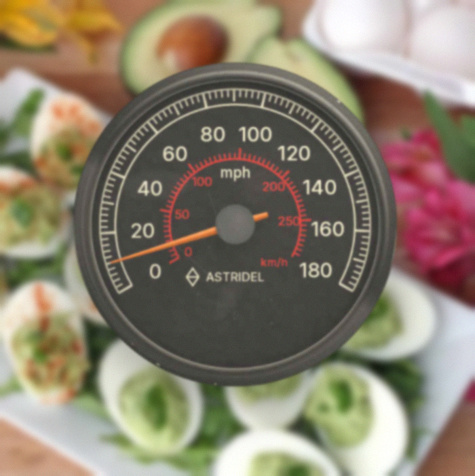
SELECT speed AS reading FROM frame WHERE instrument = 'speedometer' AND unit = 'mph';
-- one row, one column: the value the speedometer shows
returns 10 mph
